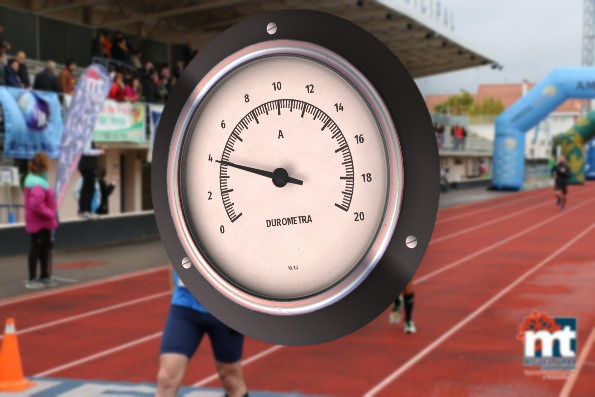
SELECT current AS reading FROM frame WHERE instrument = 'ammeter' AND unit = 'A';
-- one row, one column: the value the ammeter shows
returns 4 A
